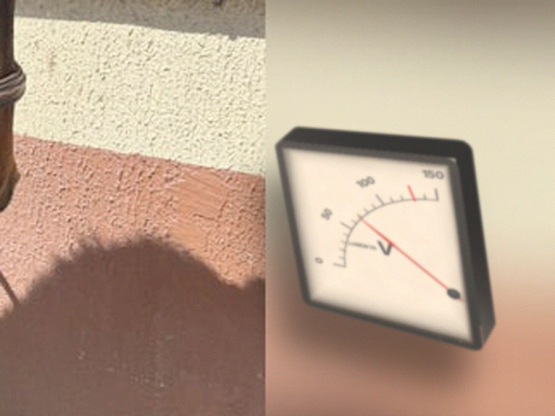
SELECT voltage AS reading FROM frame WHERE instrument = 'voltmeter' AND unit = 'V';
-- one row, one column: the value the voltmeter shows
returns 70 V
